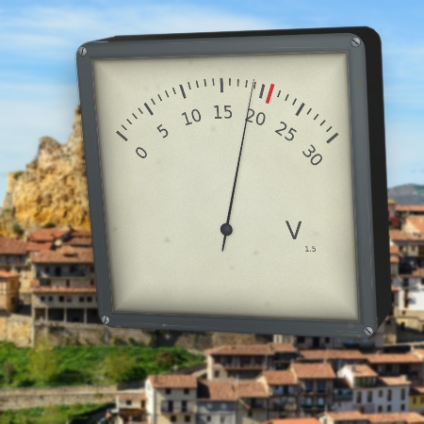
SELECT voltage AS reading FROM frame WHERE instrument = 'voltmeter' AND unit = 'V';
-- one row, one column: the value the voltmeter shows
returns 19 V
